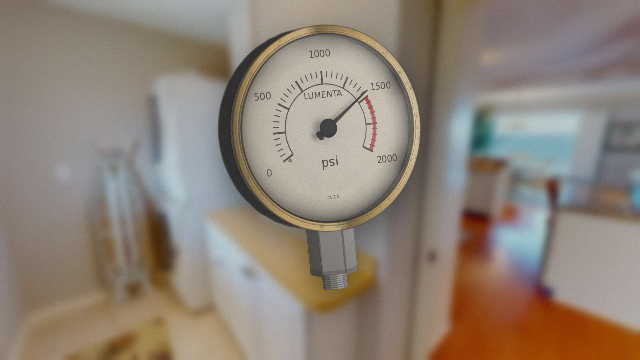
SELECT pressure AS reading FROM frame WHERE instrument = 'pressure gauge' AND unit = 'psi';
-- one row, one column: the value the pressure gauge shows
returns 1450 psi
